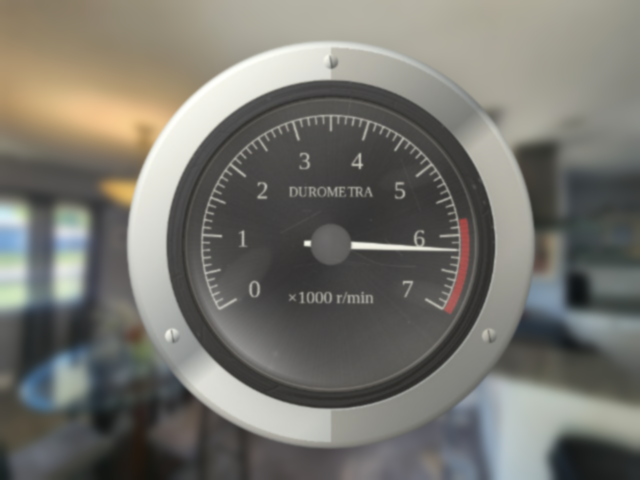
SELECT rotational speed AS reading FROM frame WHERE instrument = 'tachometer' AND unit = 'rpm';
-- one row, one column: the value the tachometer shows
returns 6200 rpm
